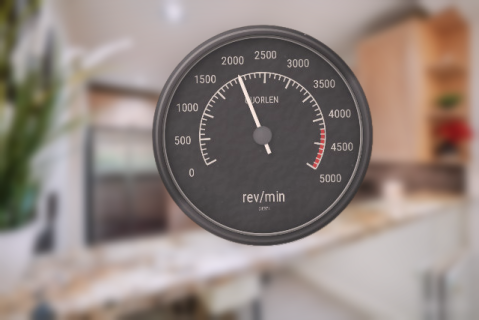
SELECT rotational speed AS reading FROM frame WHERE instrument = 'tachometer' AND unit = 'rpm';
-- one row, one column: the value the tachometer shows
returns 2000 rpm
